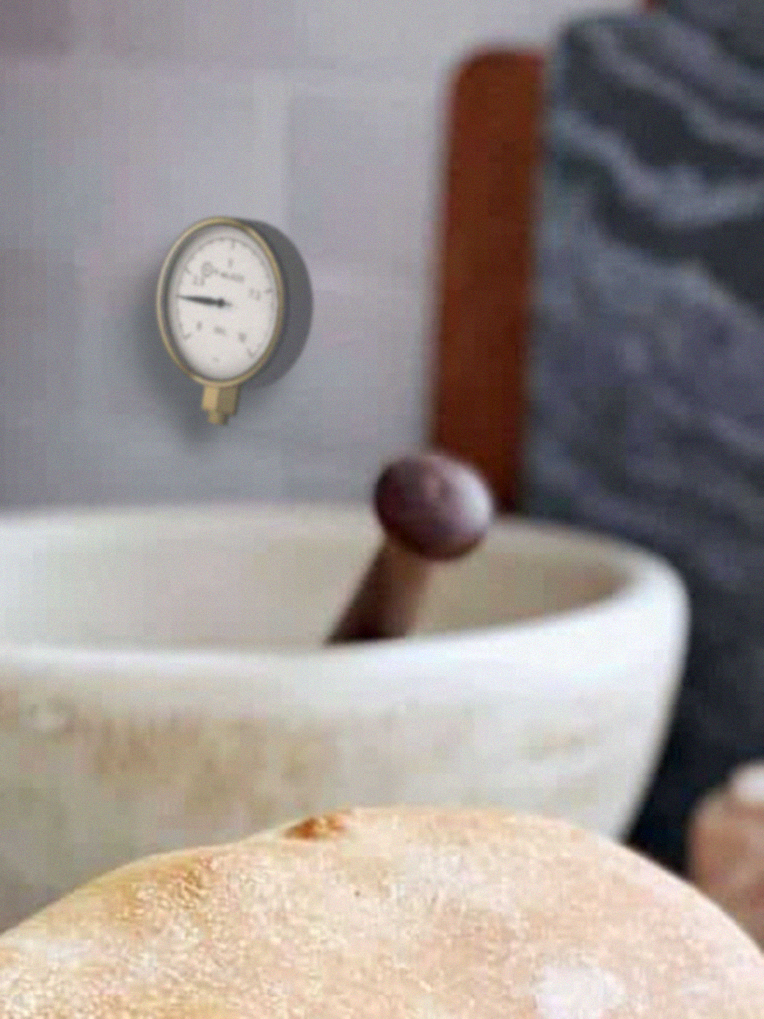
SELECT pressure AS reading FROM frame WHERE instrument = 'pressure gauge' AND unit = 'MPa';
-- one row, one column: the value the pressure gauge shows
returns 1.5 MPa
